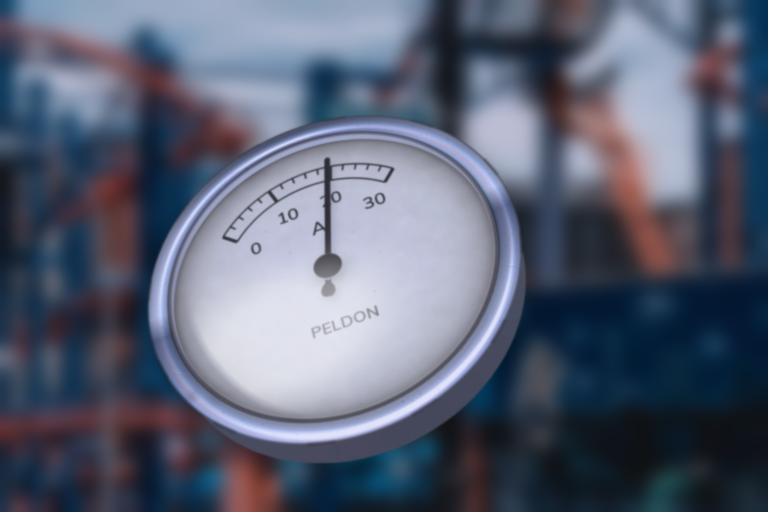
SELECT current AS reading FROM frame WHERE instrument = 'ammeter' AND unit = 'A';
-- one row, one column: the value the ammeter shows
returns 20 A
